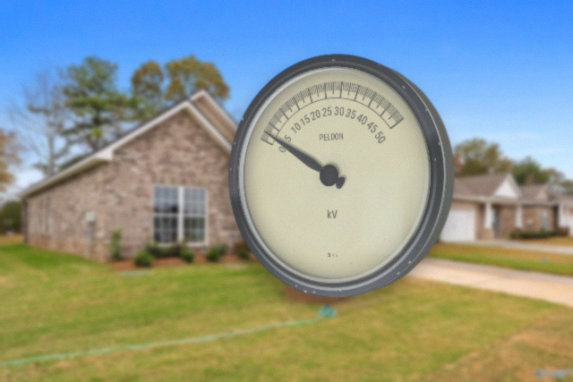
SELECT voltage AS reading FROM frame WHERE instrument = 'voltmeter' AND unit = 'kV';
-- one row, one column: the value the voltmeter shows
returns 2.5 kV
